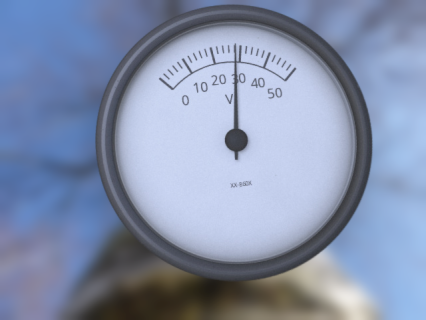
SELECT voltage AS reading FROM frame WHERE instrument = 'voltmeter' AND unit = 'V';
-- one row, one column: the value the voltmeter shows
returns 28 V
